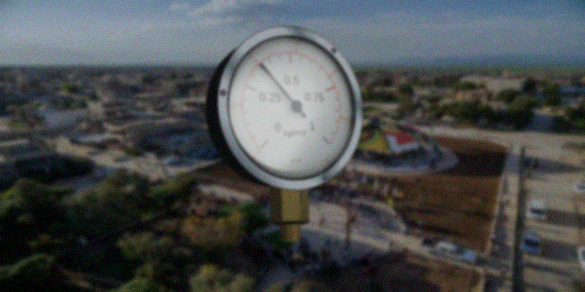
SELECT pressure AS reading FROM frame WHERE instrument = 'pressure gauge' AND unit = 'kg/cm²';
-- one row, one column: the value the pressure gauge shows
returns 0.35 kg/cm²
